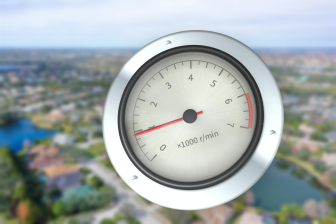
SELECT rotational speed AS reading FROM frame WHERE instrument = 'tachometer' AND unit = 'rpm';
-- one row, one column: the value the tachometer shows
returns 875 rpm
